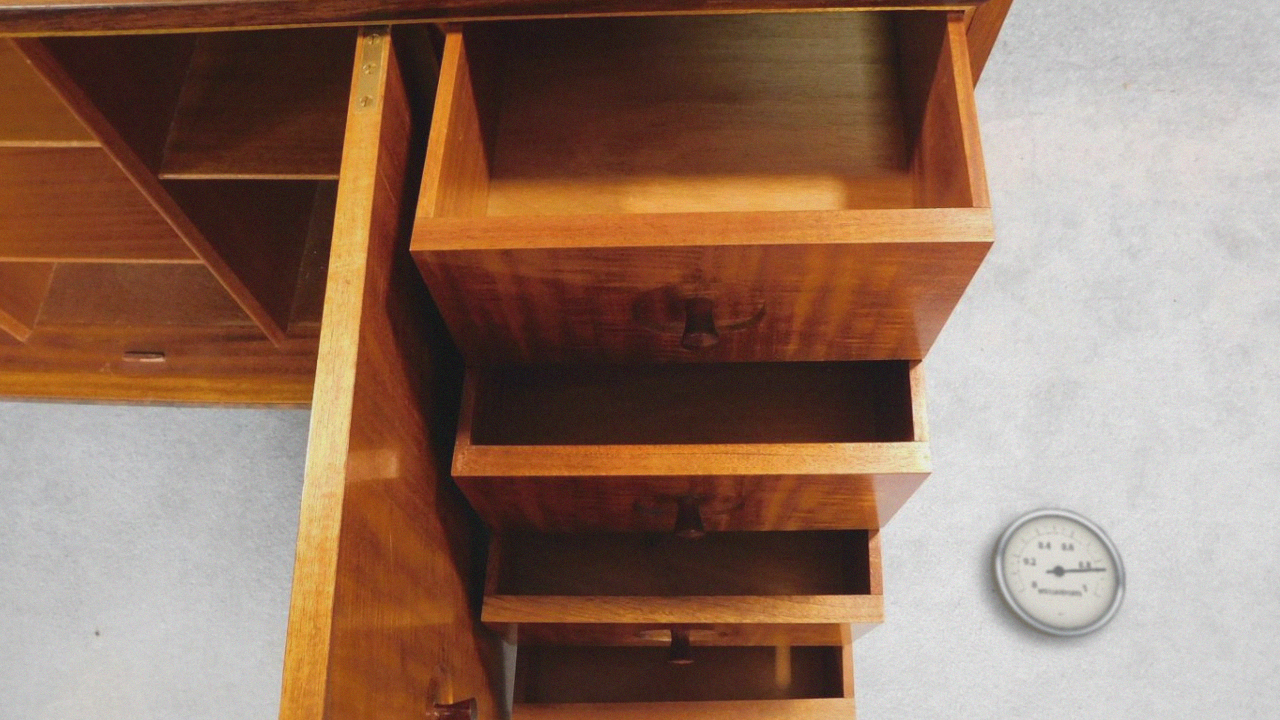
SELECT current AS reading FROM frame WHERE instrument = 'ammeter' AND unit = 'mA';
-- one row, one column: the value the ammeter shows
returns 0.85 mA
